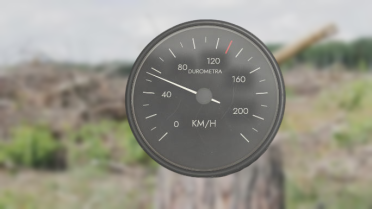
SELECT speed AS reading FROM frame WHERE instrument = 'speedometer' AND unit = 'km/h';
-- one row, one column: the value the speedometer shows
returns 55 km/h
